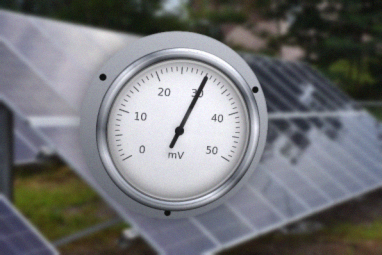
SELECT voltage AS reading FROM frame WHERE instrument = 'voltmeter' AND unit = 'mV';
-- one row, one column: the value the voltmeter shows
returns 30 mV
